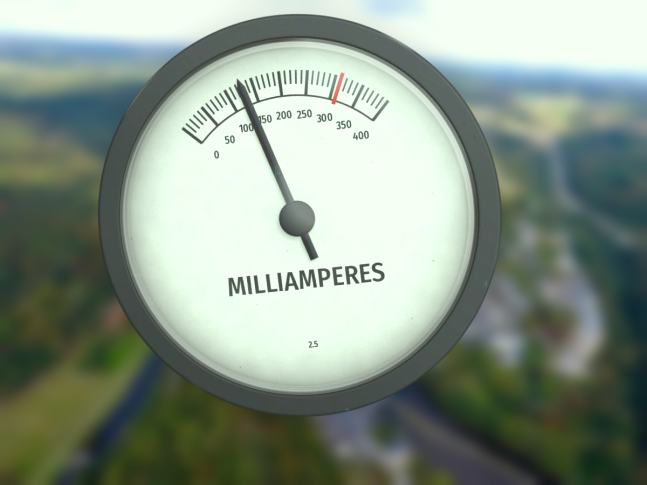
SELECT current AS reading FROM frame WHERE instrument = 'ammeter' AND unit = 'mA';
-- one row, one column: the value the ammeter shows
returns 130 mA
